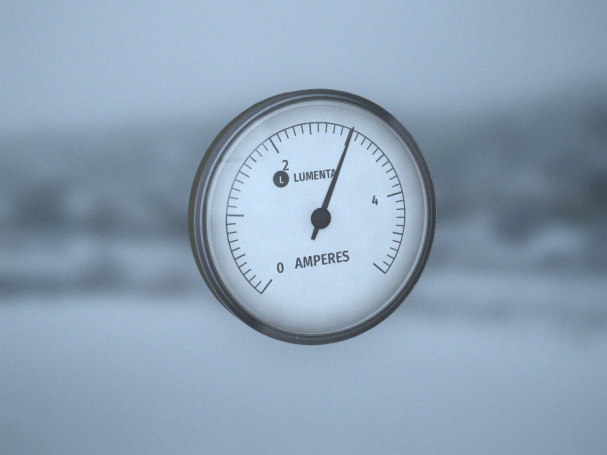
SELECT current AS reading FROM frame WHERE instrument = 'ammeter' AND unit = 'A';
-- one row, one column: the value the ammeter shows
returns 3 A
